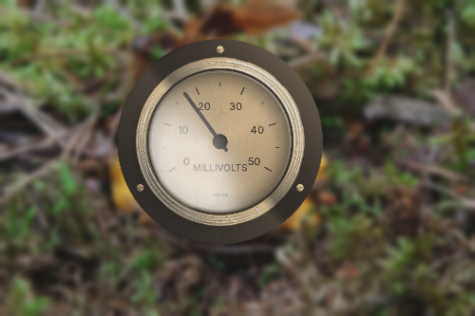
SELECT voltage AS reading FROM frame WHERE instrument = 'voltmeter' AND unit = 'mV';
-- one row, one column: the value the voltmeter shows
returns 17.5 mV
